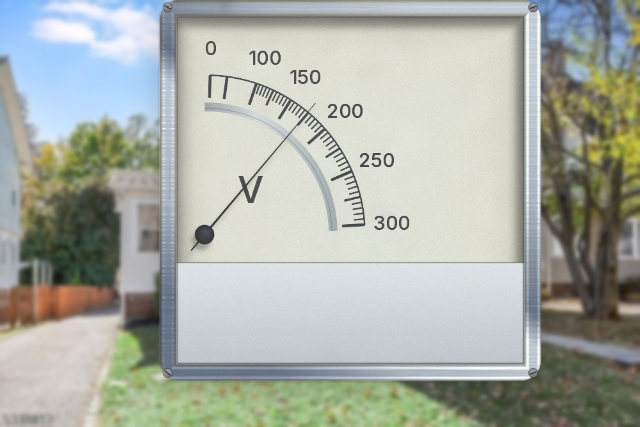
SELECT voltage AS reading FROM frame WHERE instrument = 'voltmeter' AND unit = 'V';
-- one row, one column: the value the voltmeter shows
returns 175 V
